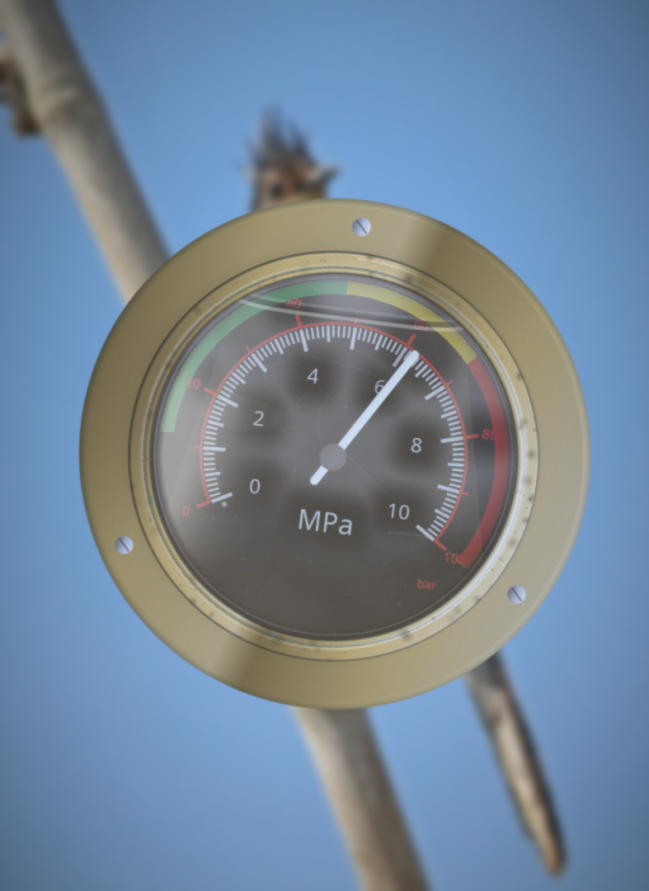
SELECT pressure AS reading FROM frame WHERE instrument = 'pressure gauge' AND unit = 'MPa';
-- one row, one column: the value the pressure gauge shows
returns 6.2 MPa
